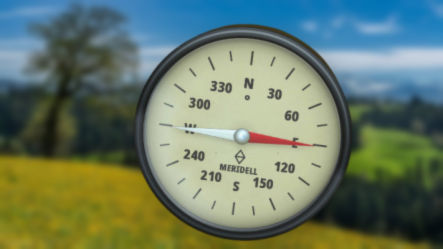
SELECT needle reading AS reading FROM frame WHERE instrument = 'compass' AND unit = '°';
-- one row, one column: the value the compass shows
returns 90 °
